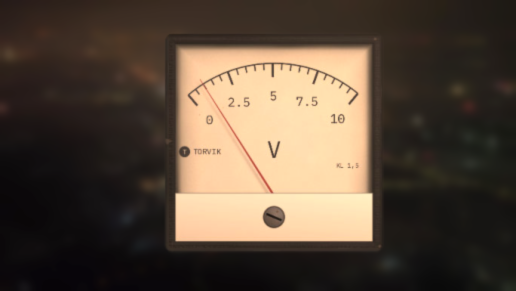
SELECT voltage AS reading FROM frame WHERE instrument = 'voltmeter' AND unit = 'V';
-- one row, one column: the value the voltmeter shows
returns 1 V
